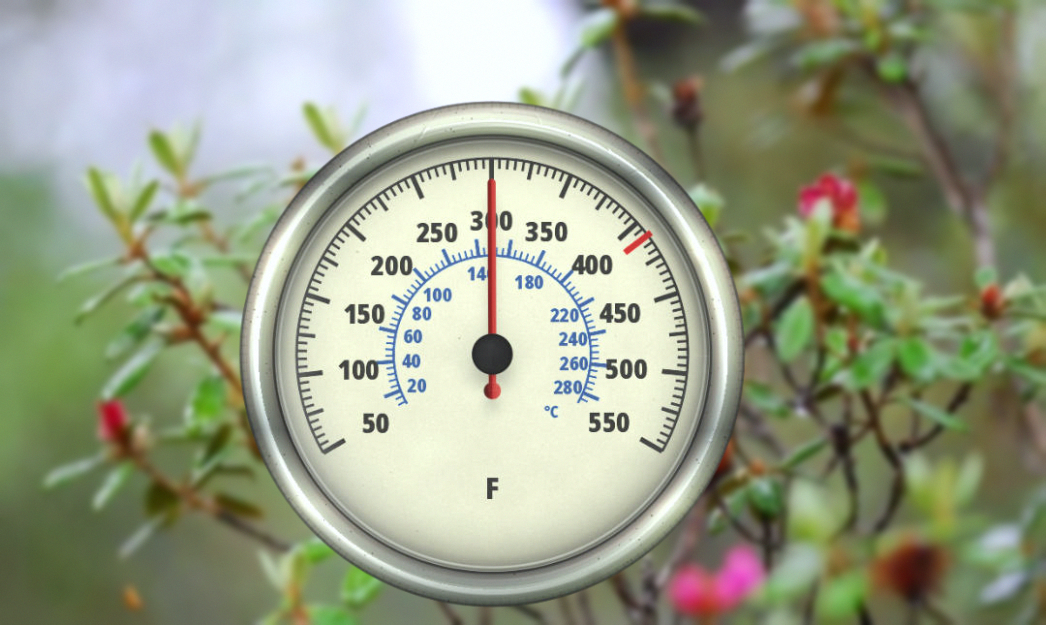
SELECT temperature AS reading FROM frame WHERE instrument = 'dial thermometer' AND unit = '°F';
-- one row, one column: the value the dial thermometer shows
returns 300 °F
